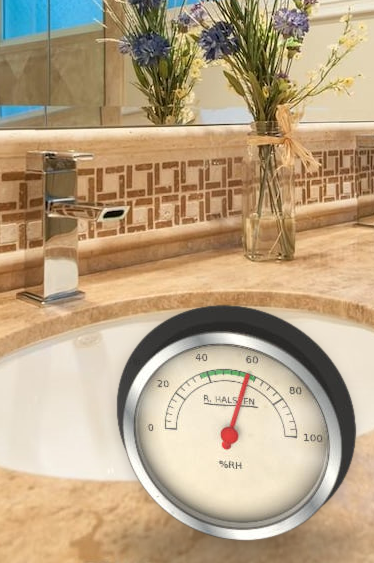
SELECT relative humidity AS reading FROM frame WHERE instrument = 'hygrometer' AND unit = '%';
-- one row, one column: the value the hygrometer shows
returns 60 %
